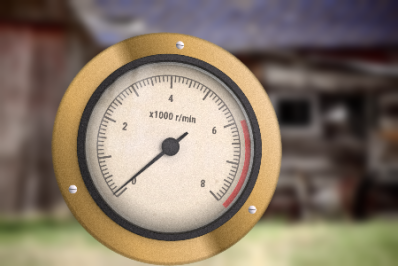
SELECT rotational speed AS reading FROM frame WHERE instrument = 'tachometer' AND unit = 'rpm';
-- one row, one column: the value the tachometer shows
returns 100 rpm
